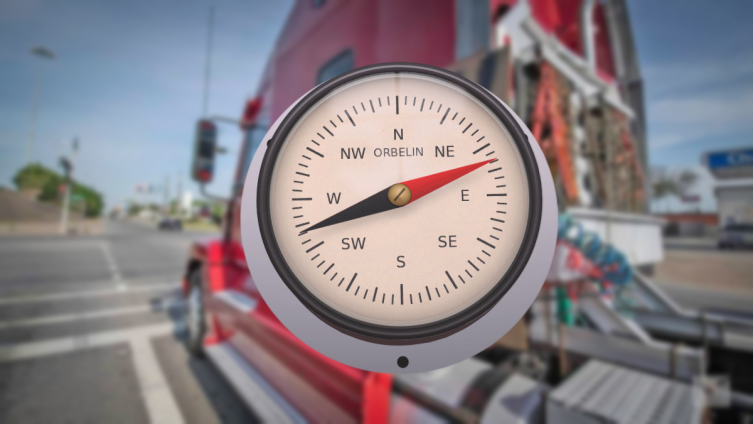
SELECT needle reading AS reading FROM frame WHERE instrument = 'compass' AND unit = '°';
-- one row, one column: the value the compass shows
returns 70 °
